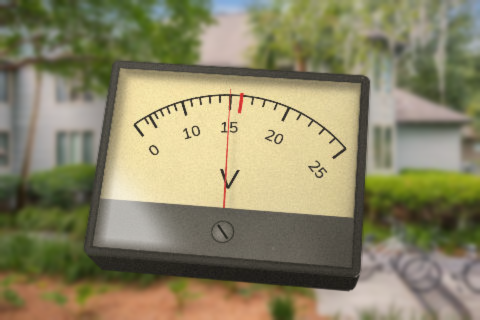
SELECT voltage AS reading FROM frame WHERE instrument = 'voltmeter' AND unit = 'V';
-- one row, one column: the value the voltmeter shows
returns 15 V
